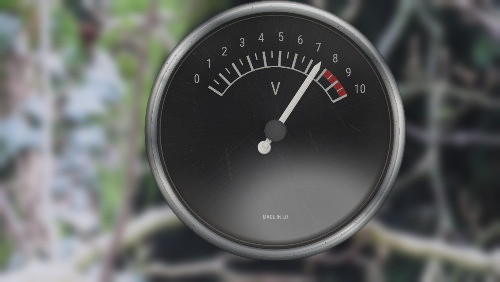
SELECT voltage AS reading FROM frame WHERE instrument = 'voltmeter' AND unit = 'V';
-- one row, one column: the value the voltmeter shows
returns 7.5 V
